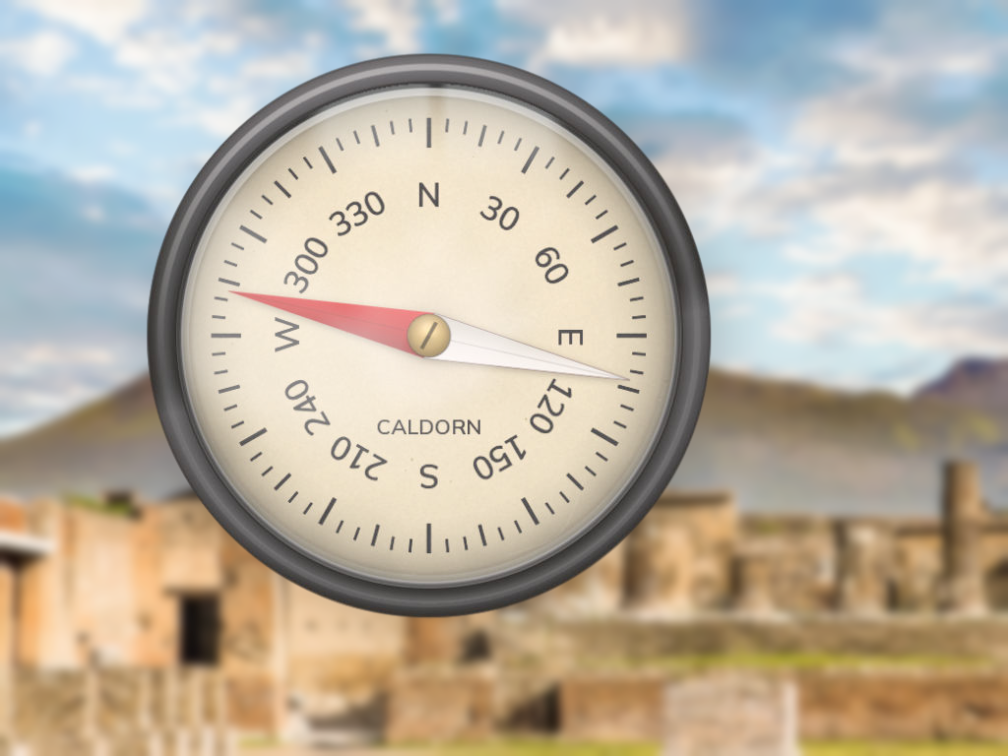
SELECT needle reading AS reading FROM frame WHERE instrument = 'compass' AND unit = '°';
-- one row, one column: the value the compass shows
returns 282.5 °
